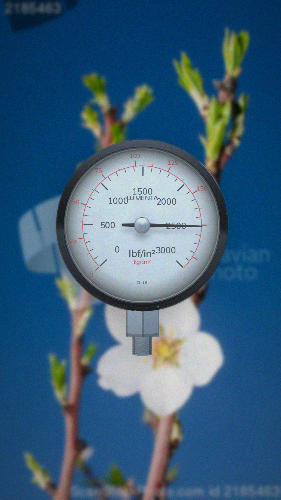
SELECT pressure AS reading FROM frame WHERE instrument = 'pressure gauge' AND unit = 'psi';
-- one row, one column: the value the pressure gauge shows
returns 2500 psi
